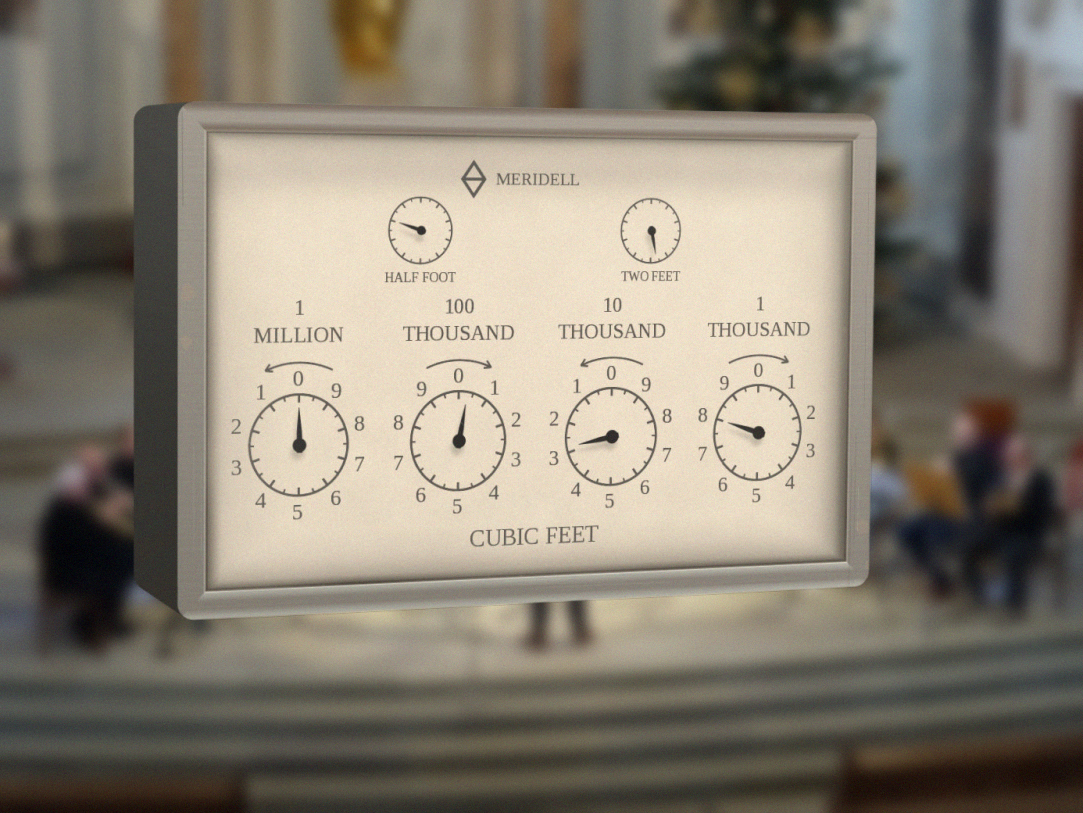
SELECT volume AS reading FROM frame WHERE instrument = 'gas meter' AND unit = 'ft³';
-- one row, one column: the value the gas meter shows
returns 2800 ft³
